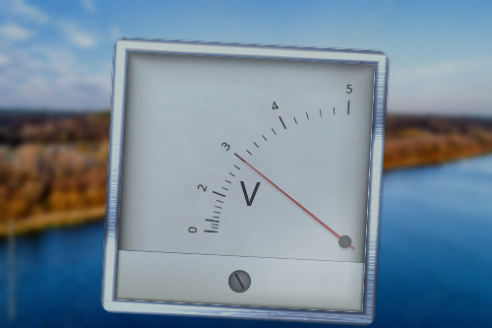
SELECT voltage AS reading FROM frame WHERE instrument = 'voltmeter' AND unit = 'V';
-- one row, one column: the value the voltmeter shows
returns 3 V
